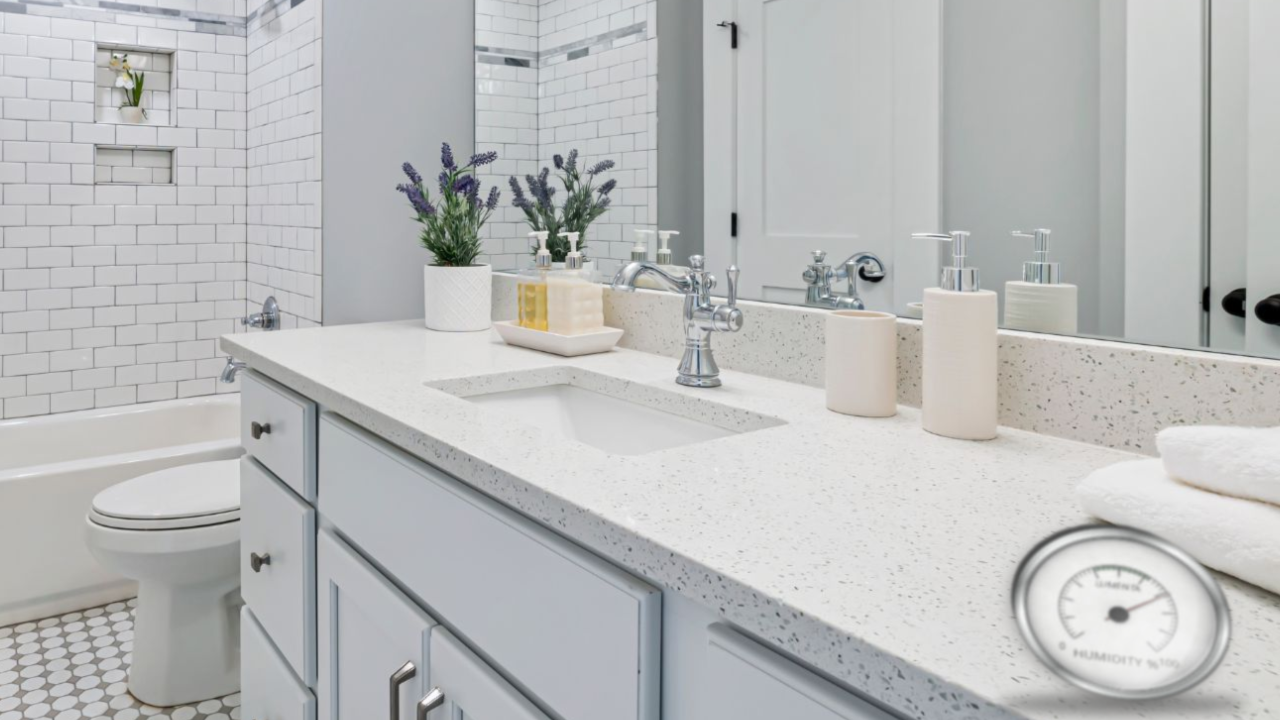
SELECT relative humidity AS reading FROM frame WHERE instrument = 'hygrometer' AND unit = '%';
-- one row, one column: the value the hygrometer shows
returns 70 %
